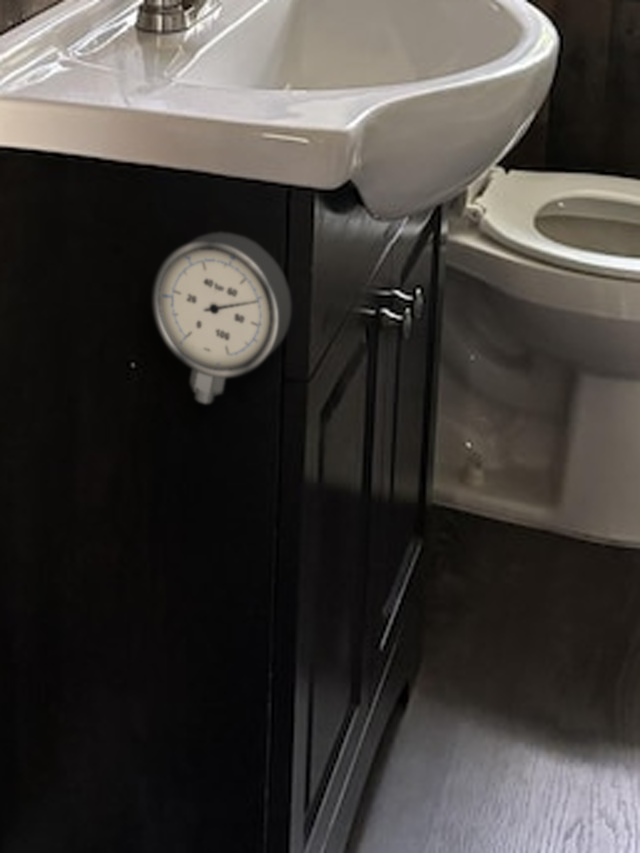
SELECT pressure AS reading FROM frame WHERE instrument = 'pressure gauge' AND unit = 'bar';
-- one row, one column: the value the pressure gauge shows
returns 70 bar
